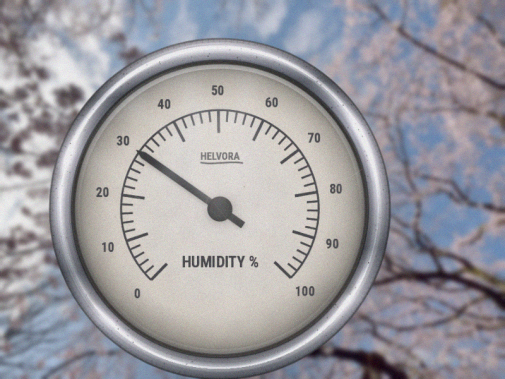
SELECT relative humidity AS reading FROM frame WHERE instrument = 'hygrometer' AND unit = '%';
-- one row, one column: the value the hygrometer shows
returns 30 %
